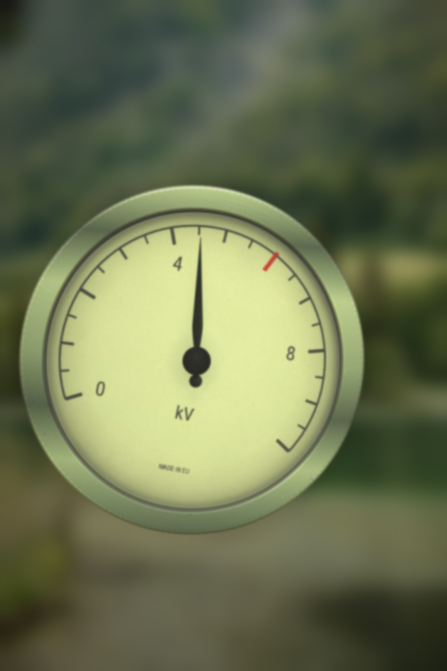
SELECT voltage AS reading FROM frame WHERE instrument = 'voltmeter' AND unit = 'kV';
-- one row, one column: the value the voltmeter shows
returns 4.5 kV
